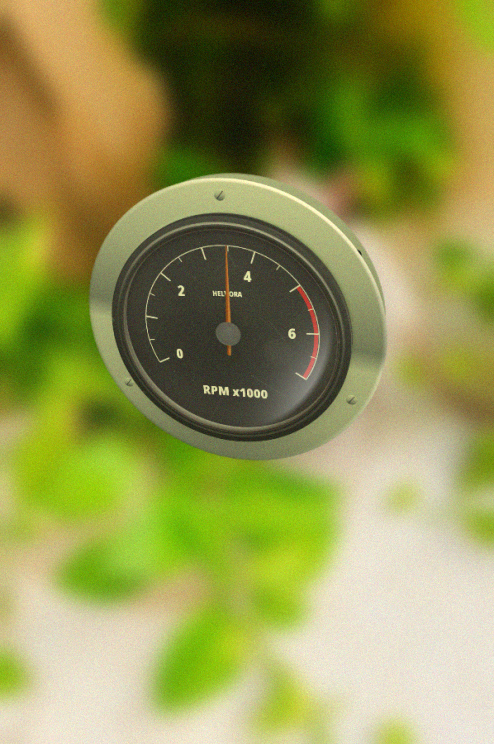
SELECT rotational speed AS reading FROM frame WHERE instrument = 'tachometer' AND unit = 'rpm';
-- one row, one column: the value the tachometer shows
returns 3500 rpm
